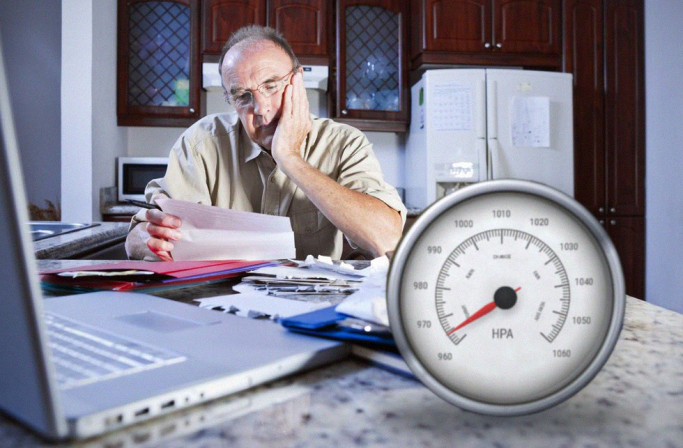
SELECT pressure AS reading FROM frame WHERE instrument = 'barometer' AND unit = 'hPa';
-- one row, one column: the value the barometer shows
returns 965 hPa
